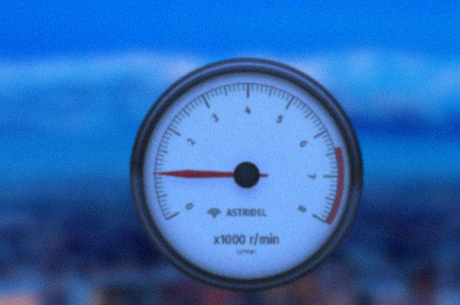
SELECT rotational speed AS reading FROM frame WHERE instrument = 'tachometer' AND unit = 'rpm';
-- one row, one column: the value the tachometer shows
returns 1000 rpm
